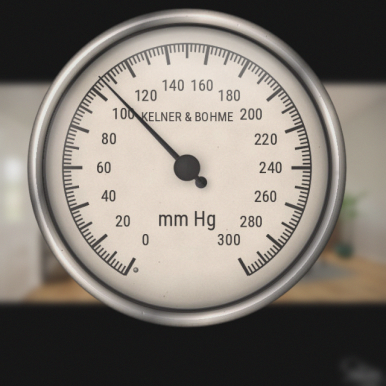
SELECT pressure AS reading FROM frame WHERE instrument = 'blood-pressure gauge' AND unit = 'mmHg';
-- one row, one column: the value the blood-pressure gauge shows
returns 106 mmHg
